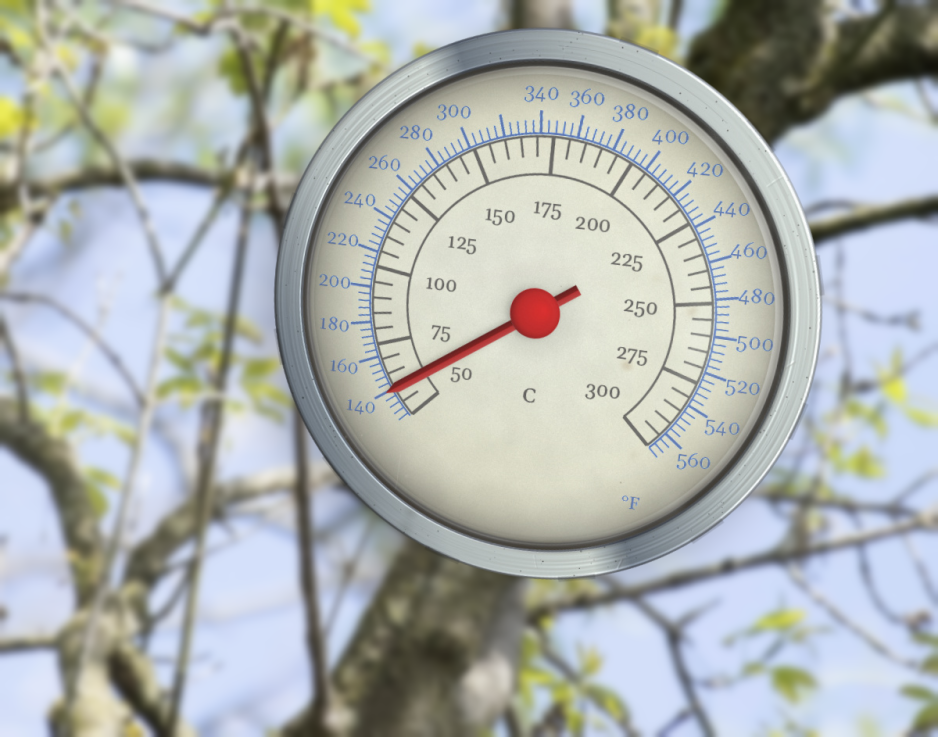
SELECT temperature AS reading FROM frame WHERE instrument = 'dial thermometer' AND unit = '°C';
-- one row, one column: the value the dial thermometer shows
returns 60 °C
